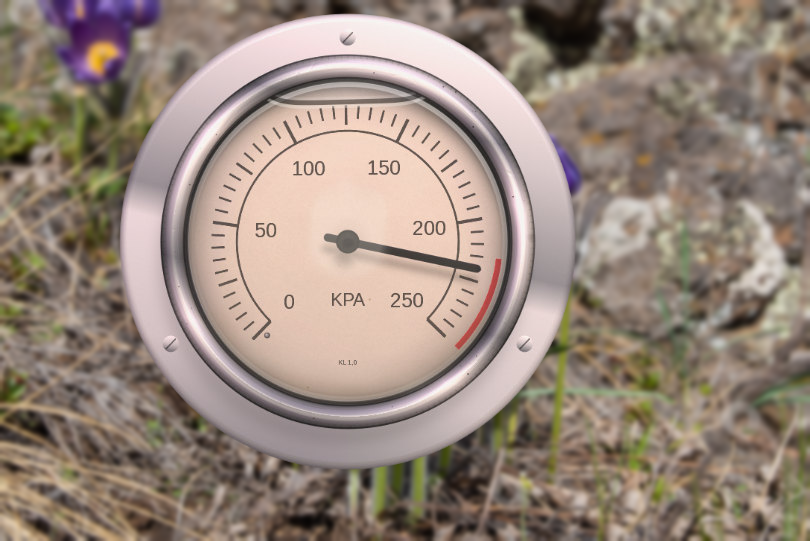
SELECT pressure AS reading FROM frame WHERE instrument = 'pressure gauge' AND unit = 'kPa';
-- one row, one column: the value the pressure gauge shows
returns 220 kPa
